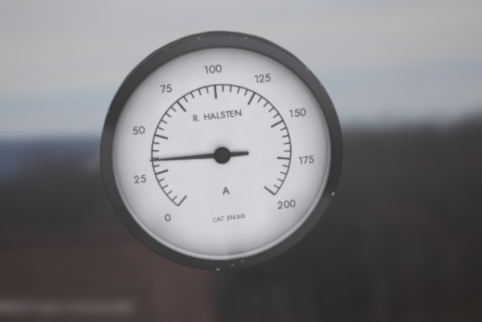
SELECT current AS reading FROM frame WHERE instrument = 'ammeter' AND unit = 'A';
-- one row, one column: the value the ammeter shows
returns 35 A
